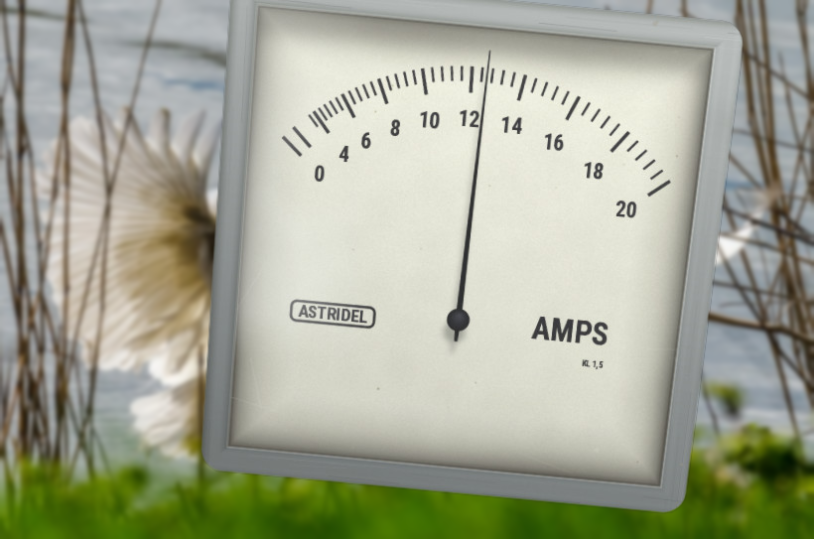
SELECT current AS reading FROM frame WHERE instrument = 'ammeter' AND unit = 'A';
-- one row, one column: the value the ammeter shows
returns 12.6 A
